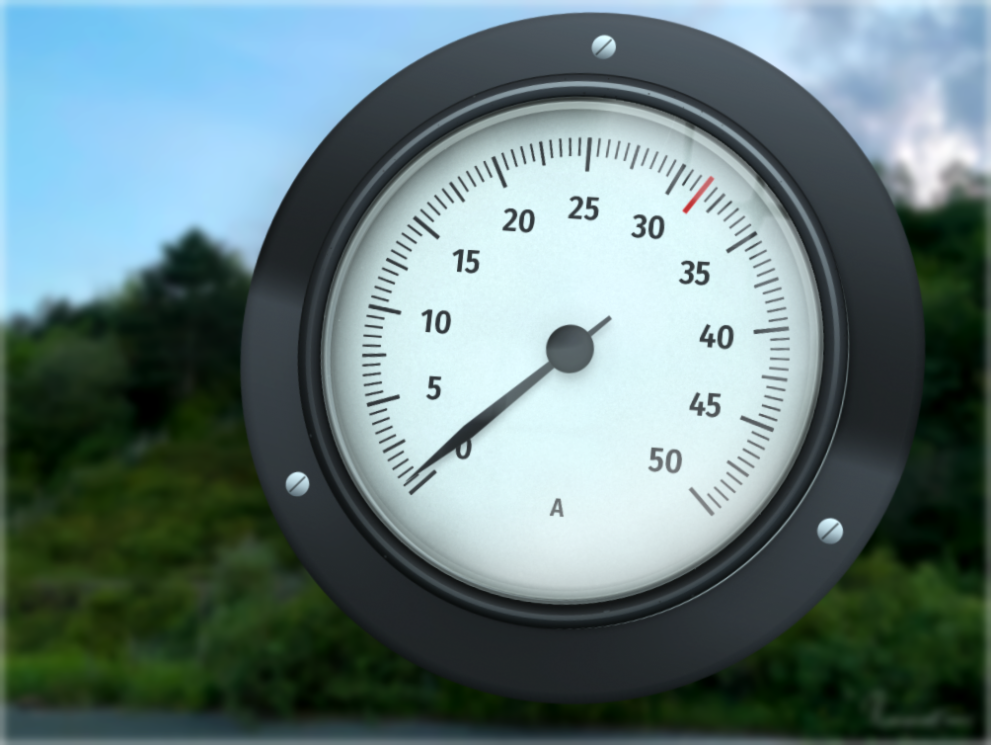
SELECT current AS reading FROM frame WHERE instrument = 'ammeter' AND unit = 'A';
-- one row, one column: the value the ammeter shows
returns 0.5 A
